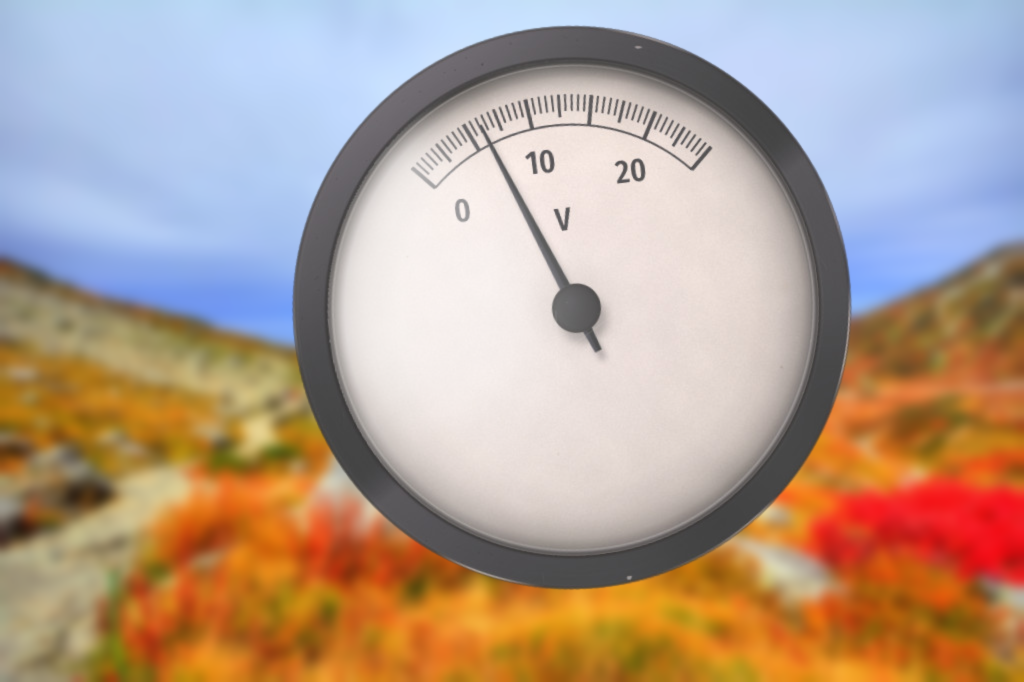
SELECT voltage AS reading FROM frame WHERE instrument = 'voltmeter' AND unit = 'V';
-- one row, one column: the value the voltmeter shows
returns 6 V
